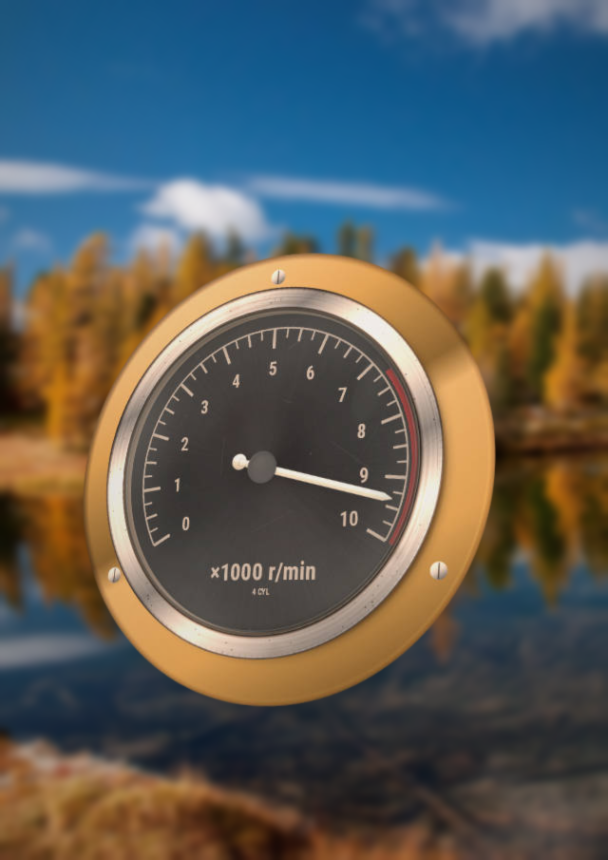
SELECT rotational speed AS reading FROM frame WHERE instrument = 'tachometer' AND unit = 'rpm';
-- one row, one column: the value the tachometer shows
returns 9375 rpm
